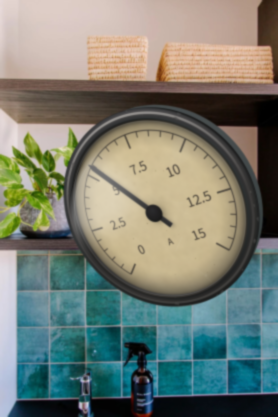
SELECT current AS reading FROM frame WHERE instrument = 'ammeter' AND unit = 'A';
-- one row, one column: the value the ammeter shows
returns 5.5 A
